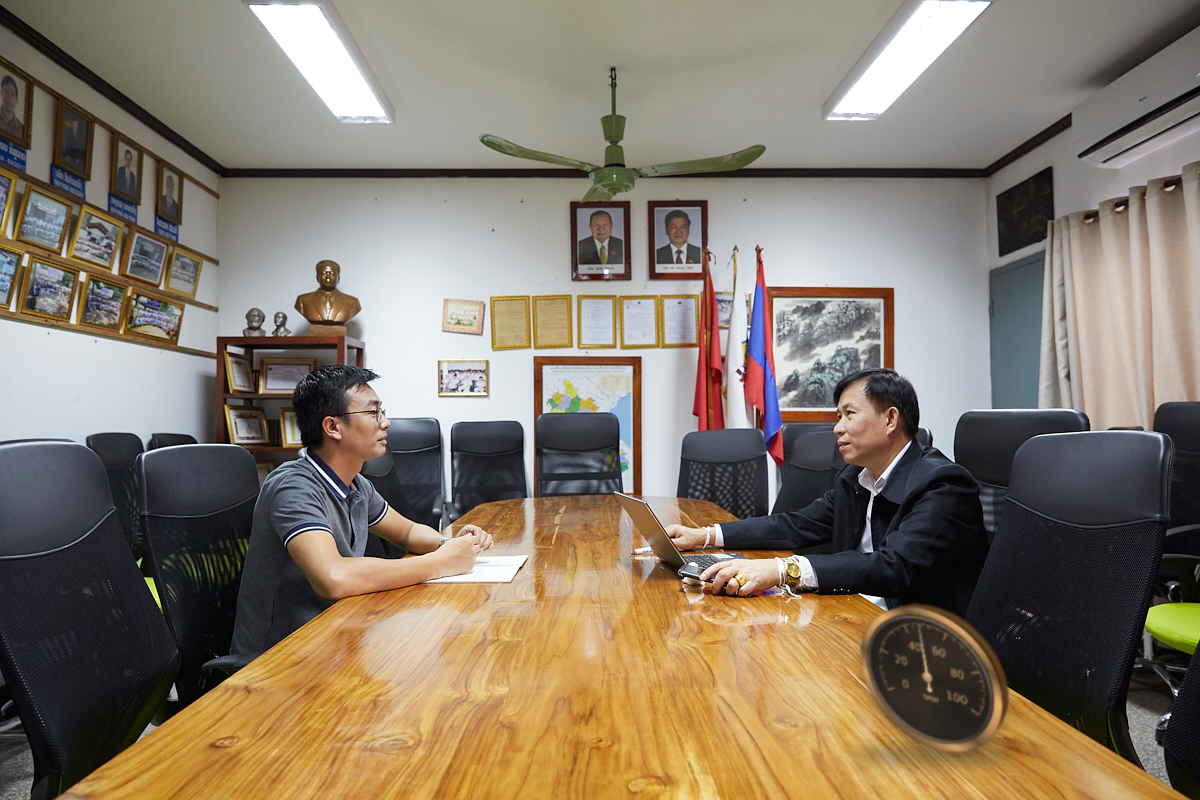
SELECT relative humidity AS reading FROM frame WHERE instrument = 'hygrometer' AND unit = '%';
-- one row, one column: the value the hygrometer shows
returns 48 %
